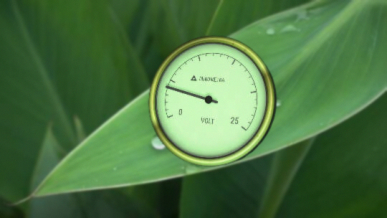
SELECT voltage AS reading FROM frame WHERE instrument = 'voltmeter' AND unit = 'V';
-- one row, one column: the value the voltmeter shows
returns 4 V
